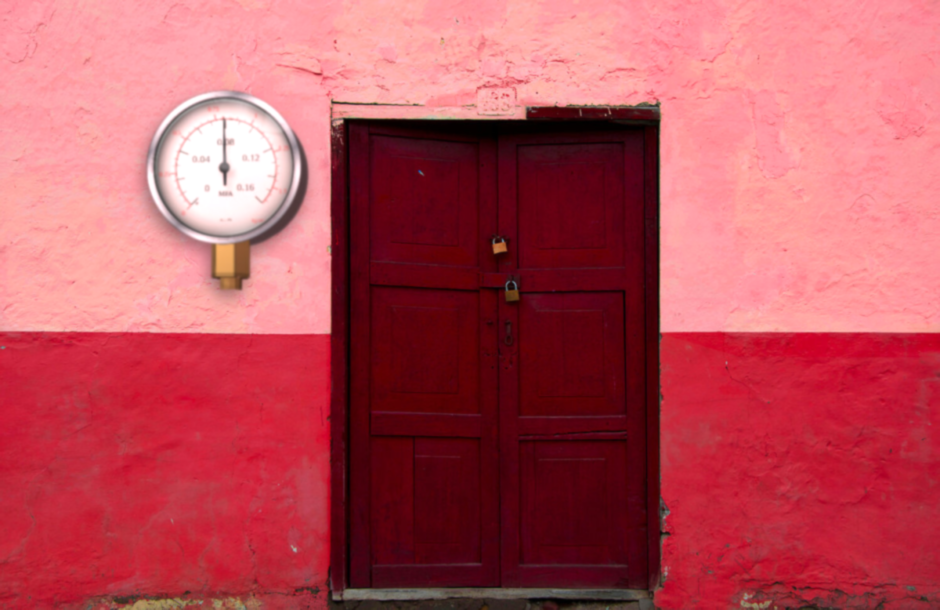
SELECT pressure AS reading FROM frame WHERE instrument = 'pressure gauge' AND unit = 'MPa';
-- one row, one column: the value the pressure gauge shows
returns 0.08 MPa
